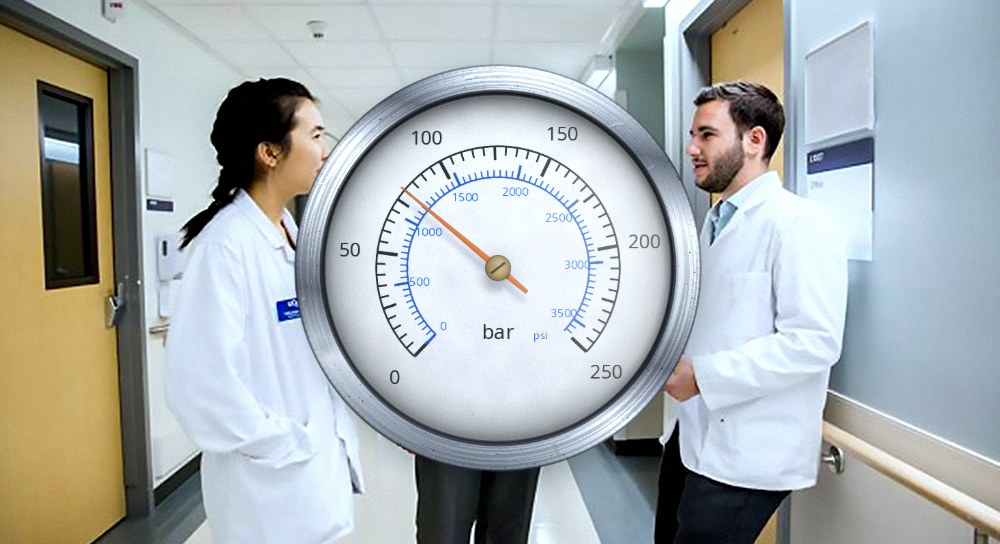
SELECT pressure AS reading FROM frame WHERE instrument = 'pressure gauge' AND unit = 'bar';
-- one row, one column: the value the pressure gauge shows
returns 80 bar
